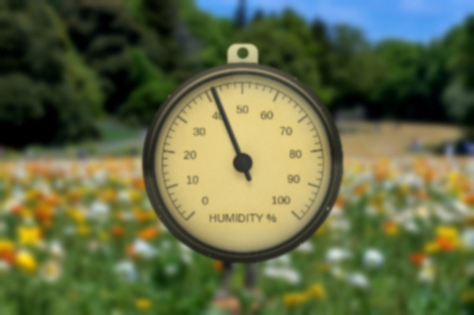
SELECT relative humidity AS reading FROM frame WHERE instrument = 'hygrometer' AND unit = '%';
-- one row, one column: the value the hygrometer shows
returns 42 %
